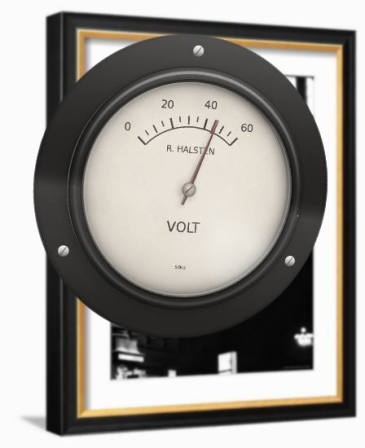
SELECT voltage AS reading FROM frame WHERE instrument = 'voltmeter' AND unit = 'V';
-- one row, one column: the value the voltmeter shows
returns 45 V
